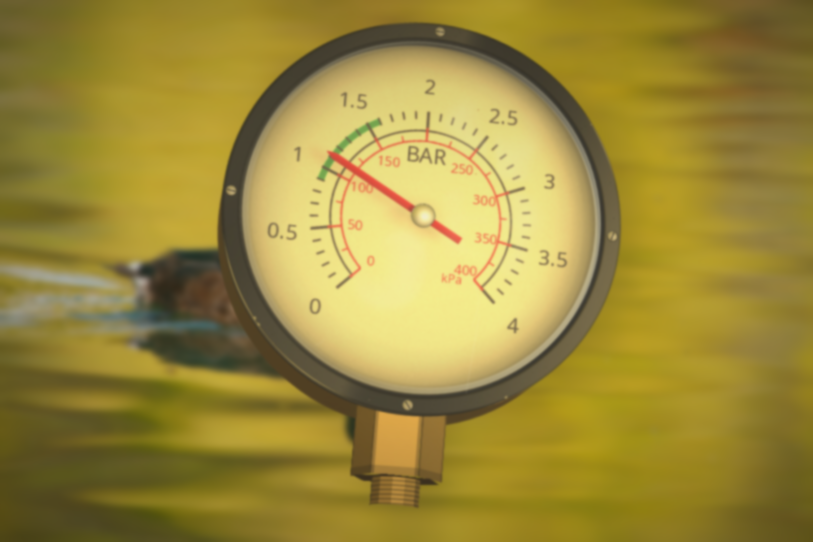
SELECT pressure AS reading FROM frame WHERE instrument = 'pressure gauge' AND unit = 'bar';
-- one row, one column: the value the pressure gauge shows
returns 1.1 bar
